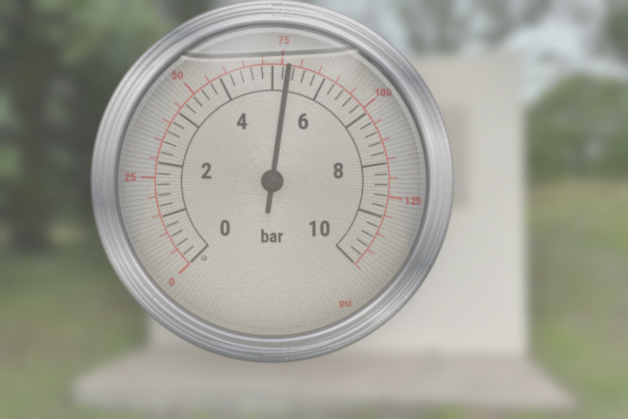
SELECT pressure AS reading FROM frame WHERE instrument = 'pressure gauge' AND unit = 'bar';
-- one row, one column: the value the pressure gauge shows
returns 5.3 bar
